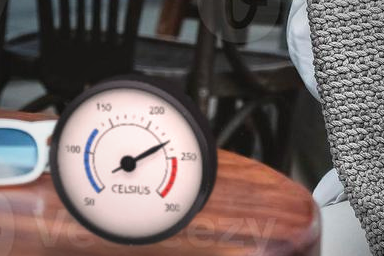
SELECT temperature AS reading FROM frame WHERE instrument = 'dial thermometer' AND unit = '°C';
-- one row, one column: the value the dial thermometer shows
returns 230 °C
